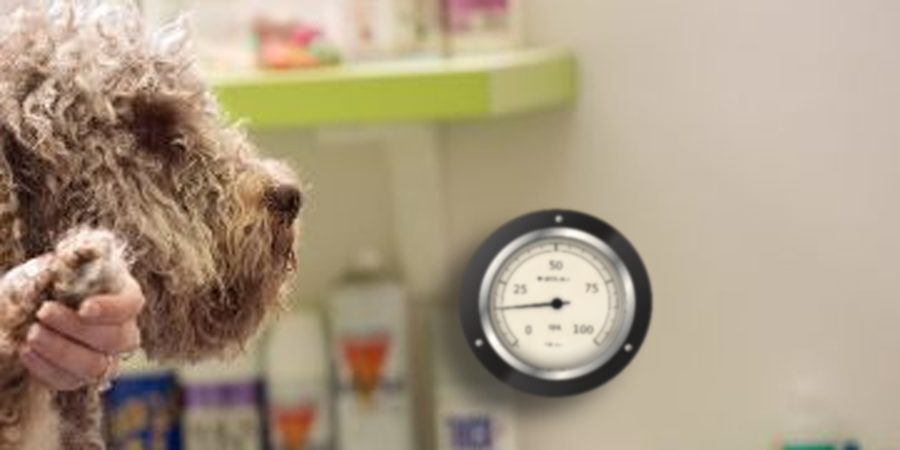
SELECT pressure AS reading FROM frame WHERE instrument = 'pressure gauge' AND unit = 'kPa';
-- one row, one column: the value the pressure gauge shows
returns 15 kPa
